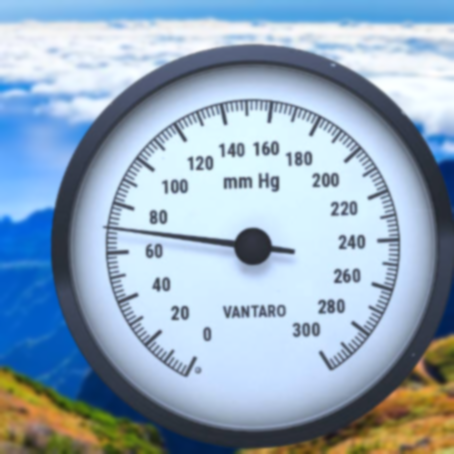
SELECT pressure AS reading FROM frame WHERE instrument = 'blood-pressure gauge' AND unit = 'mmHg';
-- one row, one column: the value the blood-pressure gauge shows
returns 70 mmHg
